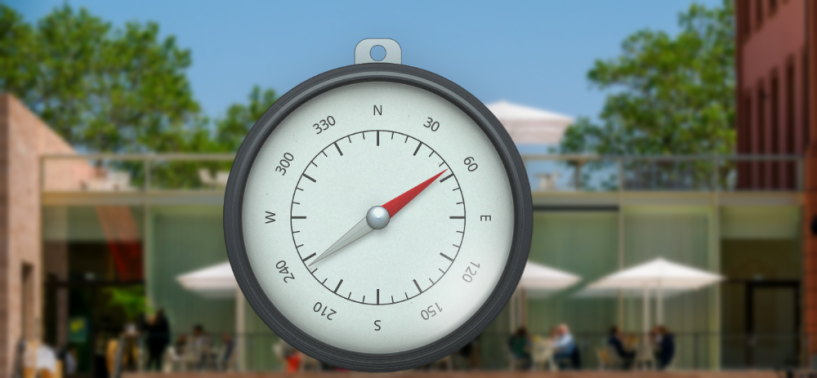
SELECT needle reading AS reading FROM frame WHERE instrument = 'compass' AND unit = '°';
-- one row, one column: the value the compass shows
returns 55 °
